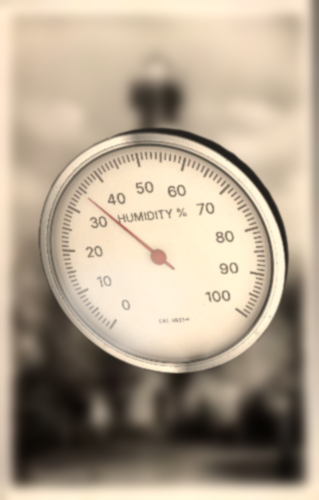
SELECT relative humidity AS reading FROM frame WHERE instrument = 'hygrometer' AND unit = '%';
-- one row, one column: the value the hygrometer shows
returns 35 %
